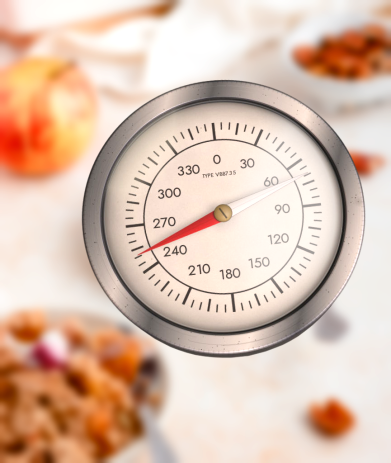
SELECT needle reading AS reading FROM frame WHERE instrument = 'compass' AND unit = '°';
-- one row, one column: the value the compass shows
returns 250 °
